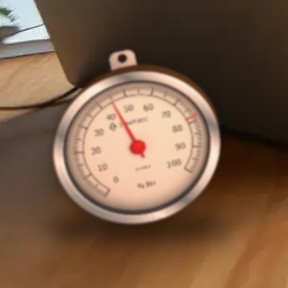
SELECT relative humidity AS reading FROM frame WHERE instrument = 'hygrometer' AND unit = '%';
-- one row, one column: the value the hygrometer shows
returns 45 %
